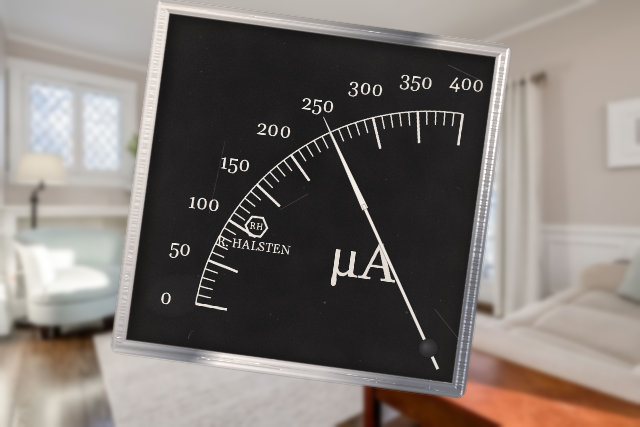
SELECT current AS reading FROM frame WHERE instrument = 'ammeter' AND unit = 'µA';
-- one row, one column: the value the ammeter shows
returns 250 µA
